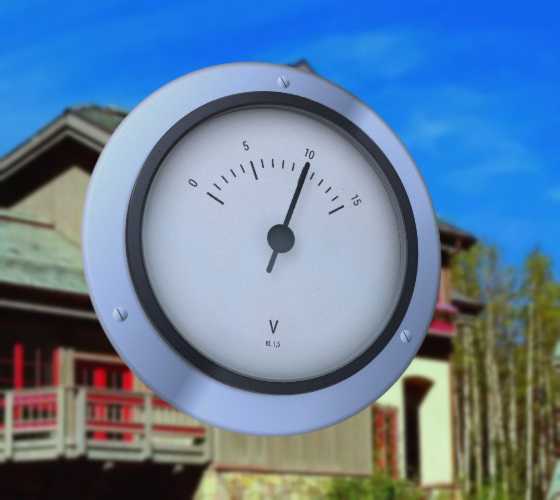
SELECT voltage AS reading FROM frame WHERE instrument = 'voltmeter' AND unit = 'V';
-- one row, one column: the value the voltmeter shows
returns 10 V
